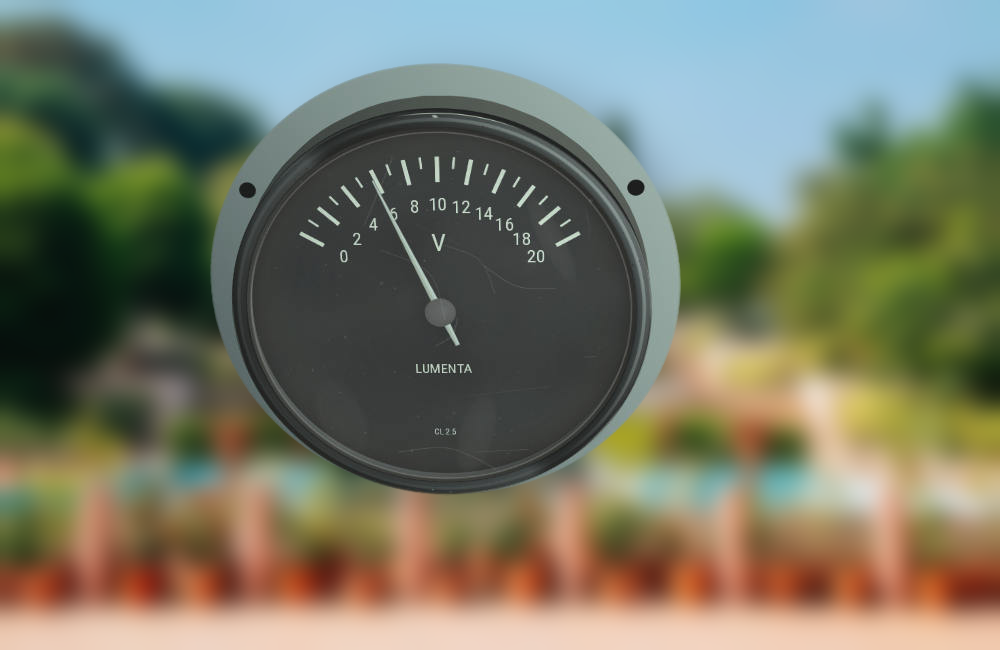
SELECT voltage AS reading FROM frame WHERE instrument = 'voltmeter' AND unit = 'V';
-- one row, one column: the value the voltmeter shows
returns 6 V
